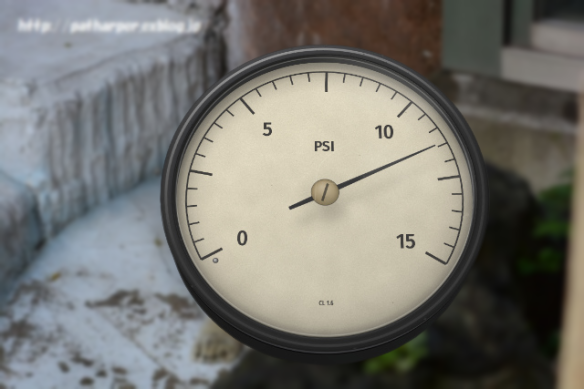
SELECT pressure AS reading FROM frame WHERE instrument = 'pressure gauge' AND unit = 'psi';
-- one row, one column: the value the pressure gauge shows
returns 11.5 psi
